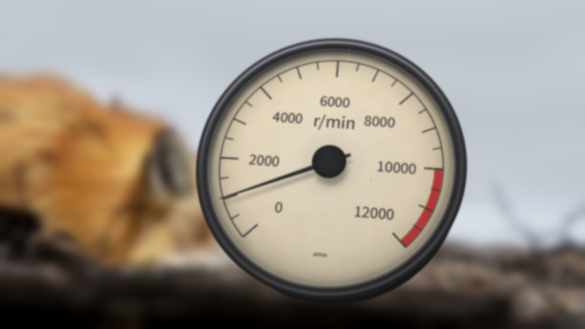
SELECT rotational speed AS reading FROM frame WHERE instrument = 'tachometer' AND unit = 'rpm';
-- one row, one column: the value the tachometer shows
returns 1000 rpm
